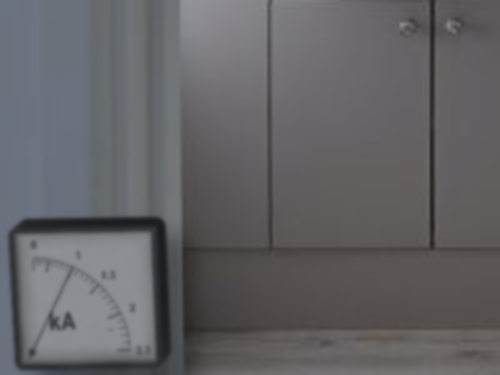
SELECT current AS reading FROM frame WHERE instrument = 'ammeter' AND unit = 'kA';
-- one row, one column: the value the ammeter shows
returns 1 kA
